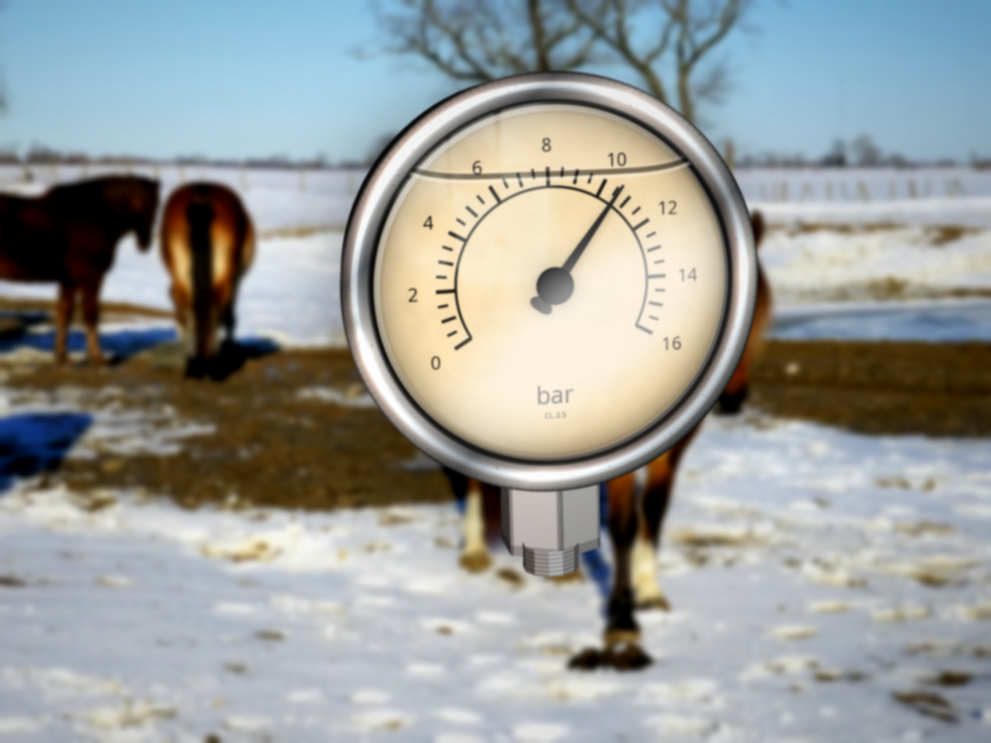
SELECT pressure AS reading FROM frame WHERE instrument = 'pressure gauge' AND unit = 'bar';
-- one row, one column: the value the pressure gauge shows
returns 10.5 bar
